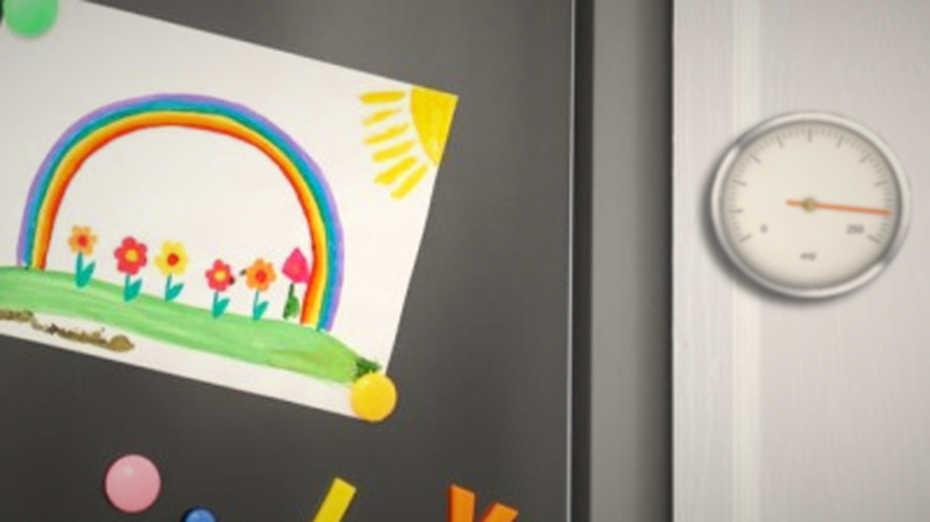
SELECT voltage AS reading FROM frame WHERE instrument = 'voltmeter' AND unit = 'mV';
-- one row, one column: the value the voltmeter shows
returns 225 mV
